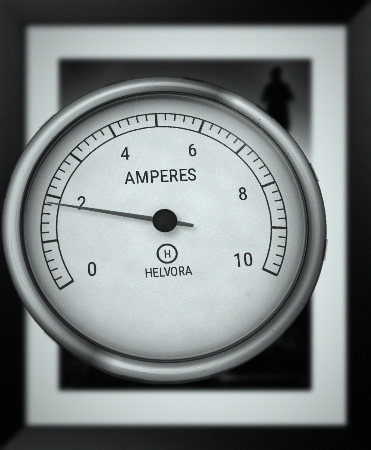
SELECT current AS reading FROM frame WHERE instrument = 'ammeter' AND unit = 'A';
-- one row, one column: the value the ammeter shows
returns 1.8 A
